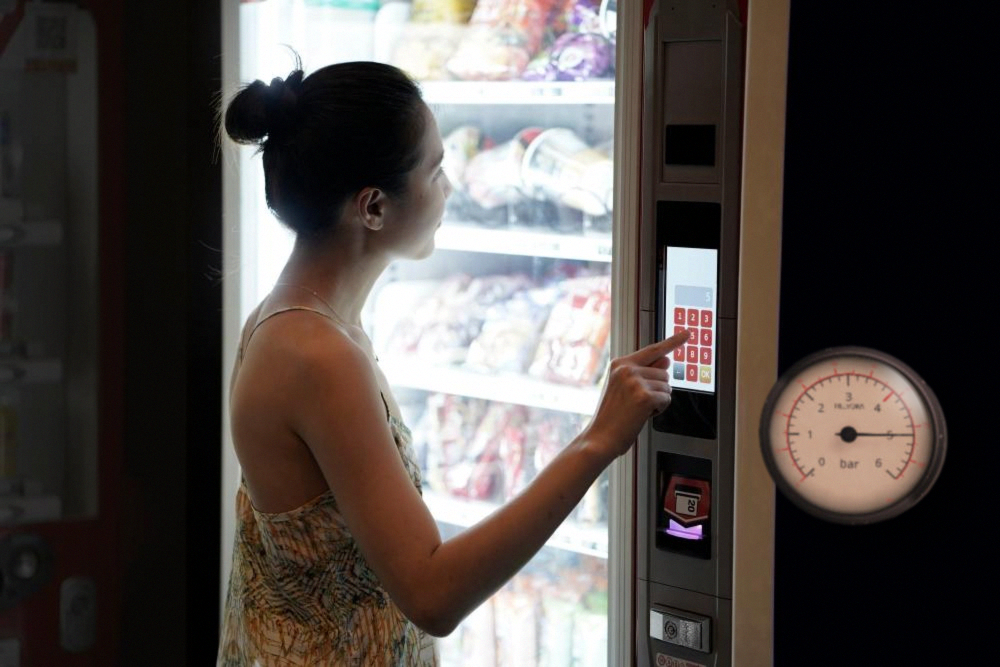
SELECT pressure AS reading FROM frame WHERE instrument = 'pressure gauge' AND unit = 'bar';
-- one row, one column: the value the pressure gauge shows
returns 5 bar
